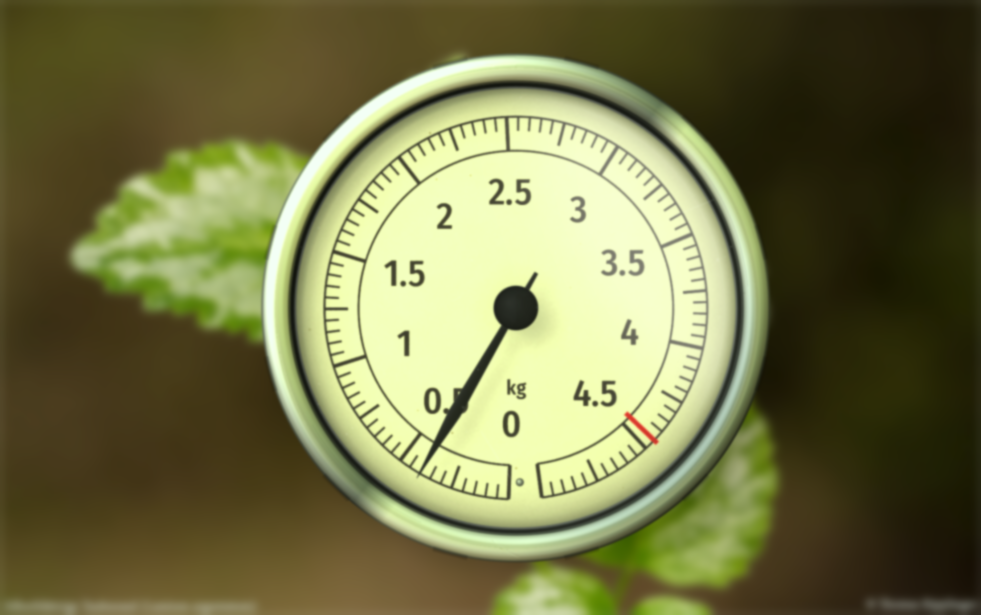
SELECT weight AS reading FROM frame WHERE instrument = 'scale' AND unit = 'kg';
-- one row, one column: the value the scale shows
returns 0.4 kg
